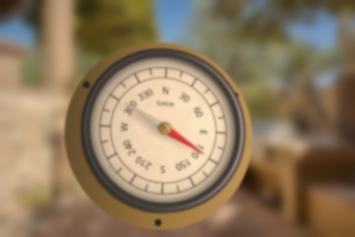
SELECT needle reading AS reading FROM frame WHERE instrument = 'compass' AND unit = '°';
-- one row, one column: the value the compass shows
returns 120 °
